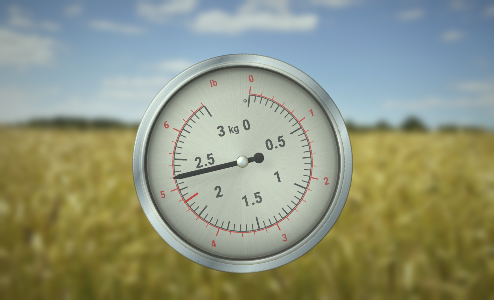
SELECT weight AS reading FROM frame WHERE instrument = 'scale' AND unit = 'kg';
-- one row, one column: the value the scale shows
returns 2.35 kg
